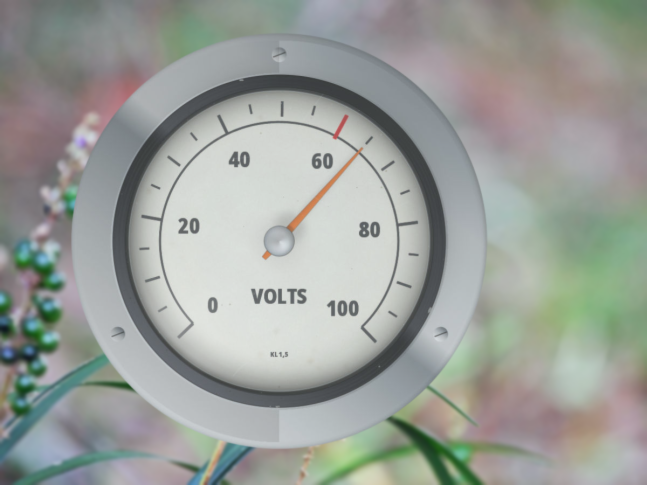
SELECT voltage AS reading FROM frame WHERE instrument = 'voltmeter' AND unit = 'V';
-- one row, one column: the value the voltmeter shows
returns 65 V
